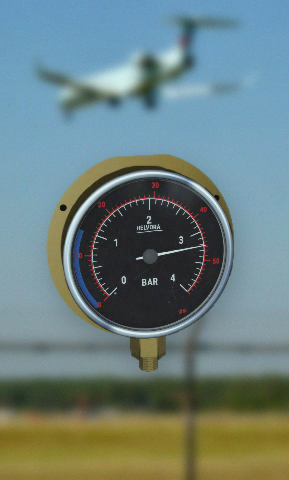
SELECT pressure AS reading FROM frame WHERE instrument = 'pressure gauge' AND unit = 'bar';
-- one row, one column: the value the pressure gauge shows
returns 3.2 bar
